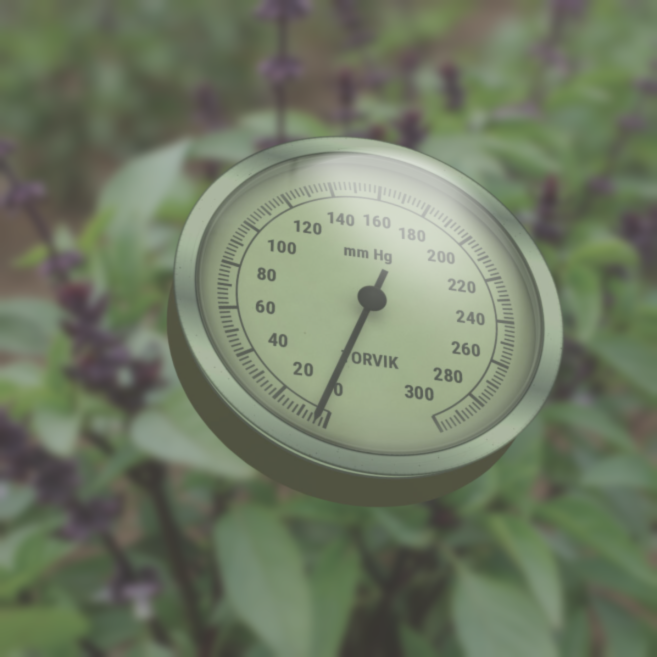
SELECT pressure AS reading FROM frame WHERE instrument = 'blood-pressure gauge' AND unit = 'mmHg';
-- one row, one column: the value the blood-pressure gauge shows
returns 4 mmHg
